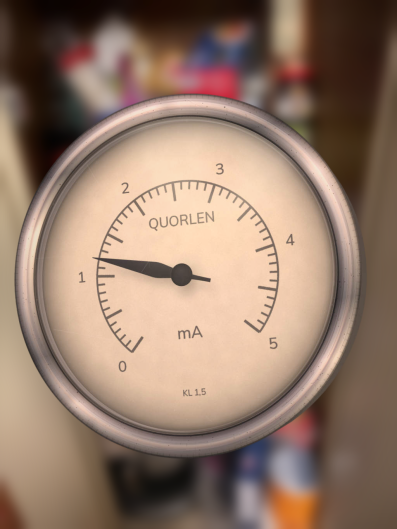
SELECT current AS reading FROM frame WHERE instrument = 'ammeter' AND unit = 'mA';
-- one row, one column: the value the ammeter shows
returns 1.2 mA
